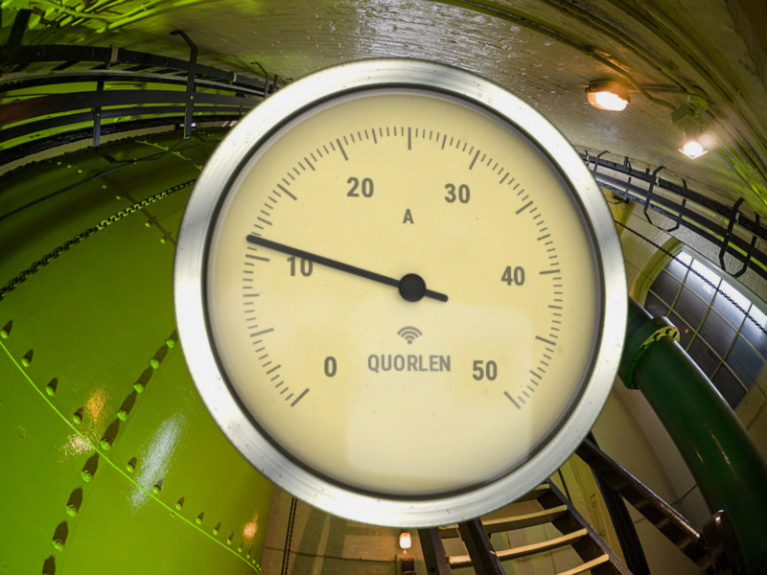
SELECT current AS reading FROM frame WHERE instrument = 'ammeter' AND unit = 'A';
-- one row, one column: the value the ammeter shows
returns 11 A
